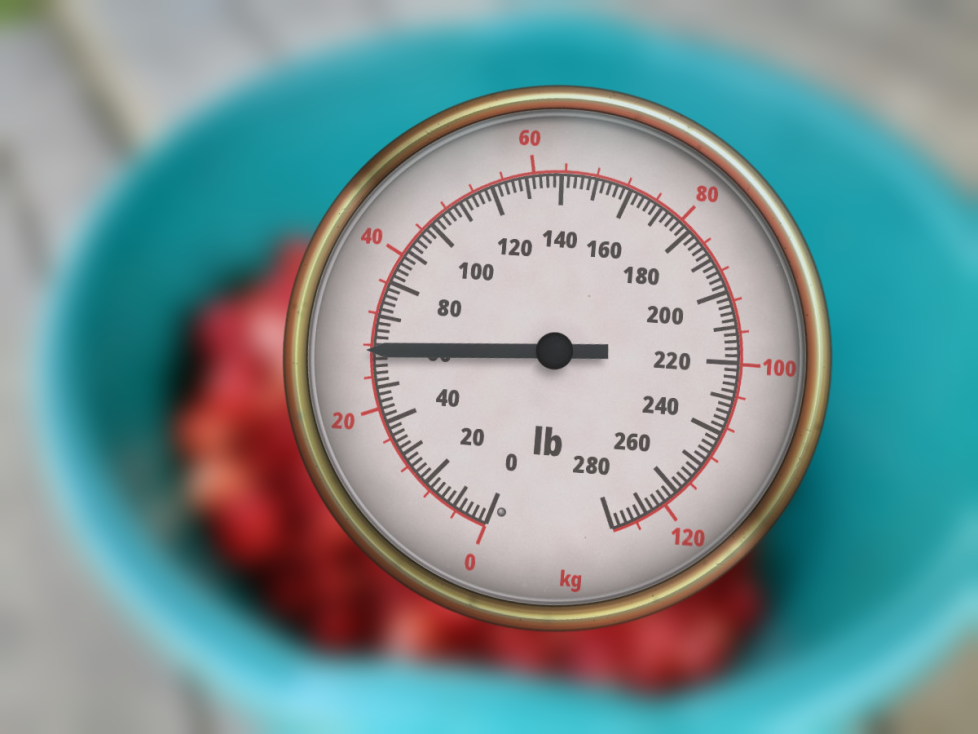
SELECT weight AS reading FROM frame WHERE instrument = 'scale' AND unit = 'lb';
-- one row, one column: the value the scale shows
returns 60 lb
